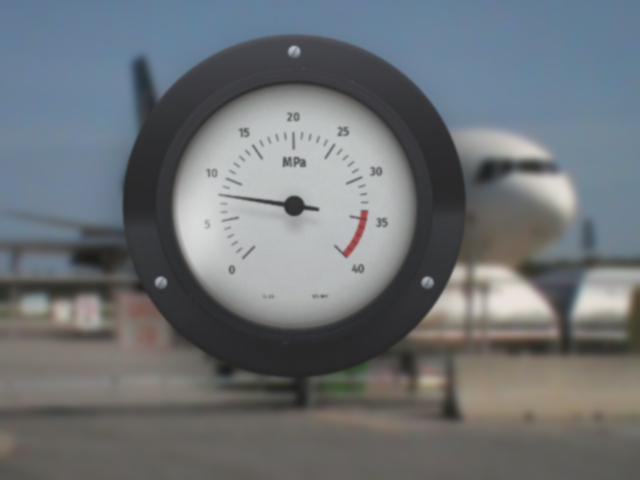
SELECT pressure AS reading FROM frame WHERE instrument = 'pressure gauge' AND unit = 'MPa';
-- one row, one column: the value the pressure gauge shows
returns 8 MPa
